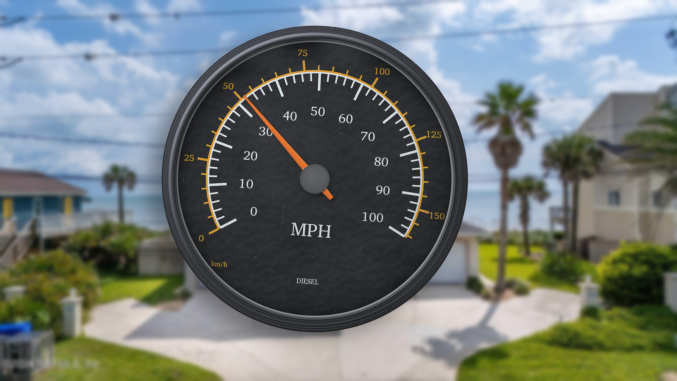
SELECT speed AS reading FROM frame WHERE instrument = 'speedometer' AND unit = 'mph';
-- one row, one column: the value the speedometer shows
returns 32 mph
